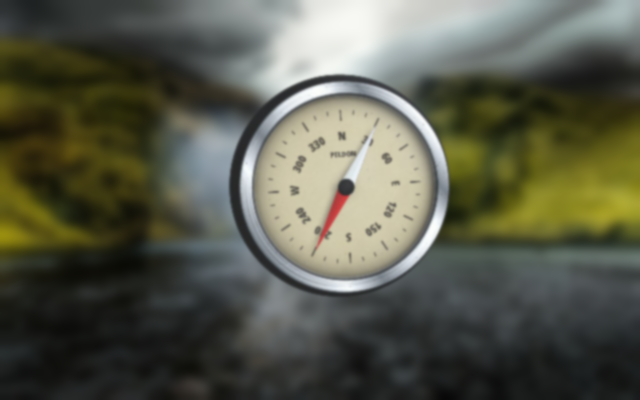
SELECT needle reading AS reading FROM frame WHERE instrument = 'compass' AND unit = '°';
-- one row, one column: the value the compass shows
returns 210 °
